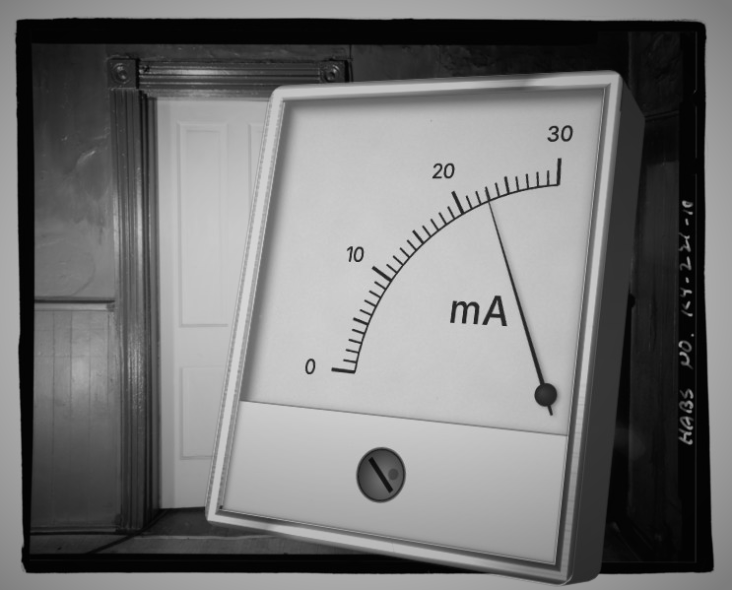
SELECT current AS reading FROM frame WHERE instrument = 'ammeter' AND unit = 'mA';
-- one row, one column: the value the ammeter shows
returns 23 mA
